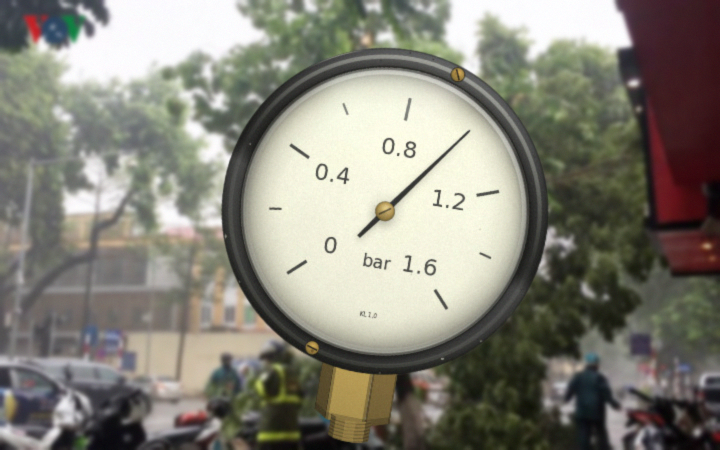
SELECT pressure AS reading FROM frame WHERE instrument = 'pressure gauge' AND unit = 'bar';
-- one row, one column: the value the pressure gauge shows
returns 1 bar
